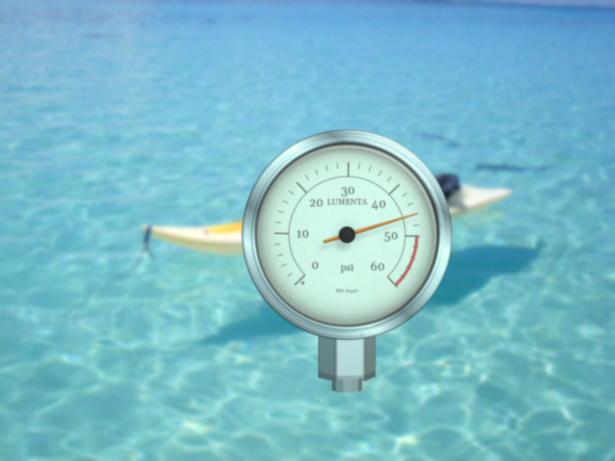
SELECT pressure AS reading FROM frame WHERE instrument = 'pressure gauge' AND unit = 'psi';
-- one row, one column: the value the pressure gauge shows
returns 46 psi
